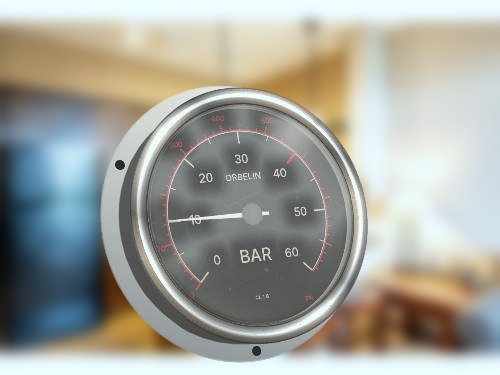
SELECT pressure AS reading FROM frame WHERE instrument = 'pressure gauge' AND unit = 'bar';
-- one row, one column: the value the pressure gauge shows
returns 10 bar
